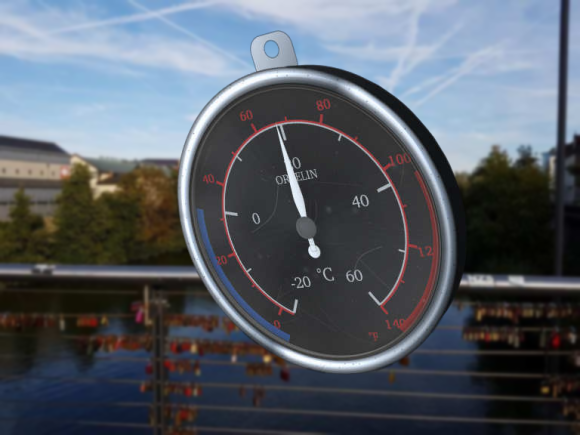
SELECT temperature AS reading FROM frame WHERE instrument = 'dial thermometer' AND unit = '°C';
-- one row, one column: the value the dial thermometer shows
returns 20 °C
